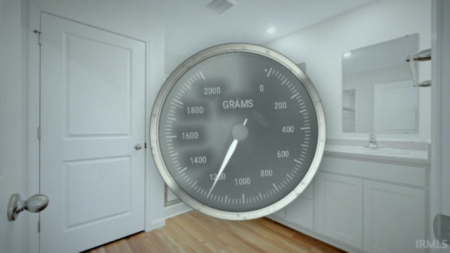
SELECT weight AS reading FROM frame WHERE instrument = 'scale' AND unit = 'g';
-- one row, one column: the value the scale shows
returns 1200 g
